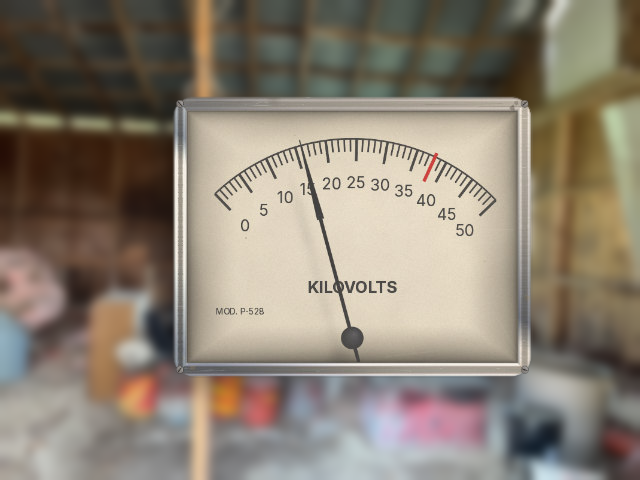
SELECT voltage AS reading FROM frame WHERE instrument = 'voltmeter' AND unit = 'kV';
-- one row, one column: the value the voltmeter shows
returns 16 kV
